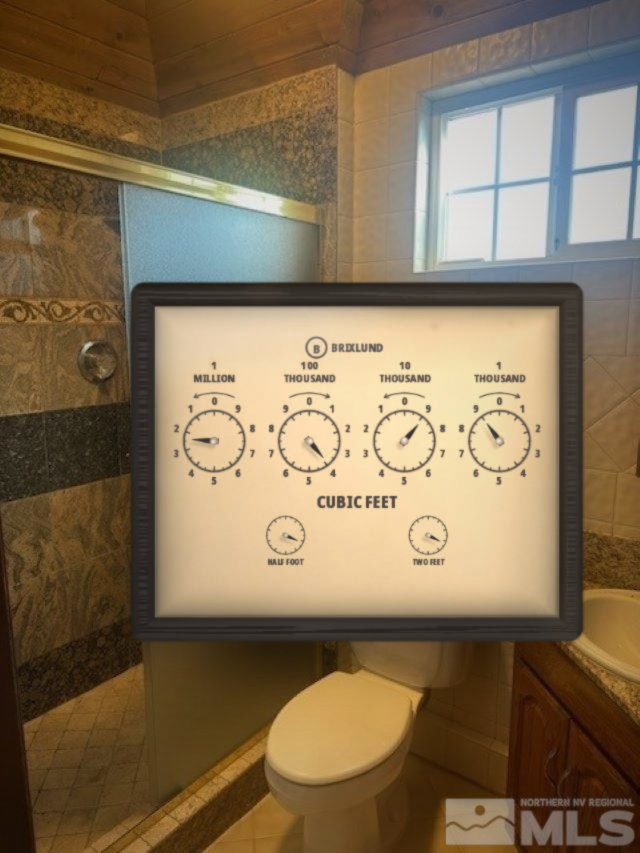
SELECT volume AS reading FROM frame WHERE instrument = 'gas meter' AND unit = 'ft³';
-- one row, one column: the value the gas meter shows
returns 238900 ft³
